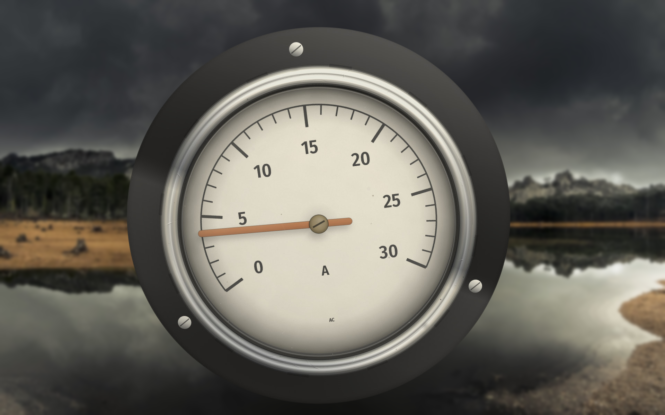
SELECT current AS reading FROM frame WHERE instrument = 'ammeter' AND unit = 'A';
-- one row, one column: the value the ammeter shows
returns 4 A
